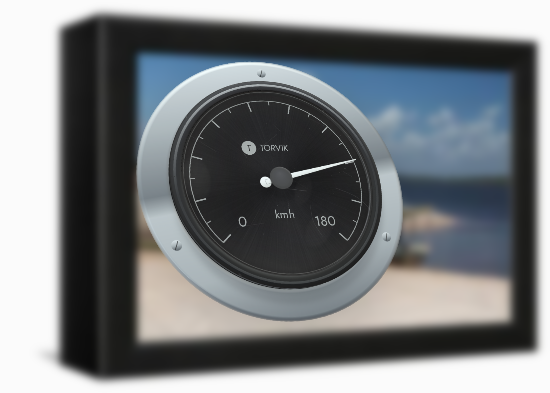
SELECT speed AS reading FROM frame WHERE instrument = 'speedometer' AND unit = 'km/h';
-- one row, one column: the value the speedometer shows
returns 140 km/h
